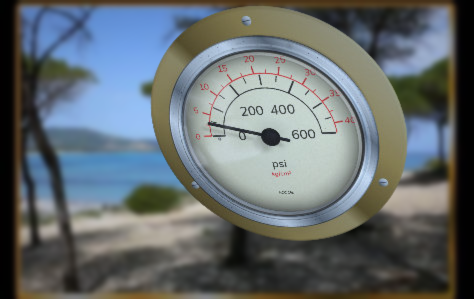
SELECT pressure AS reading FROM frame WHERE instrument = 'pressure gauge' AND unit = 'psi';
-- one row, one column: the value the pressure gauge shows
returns 50 psi
